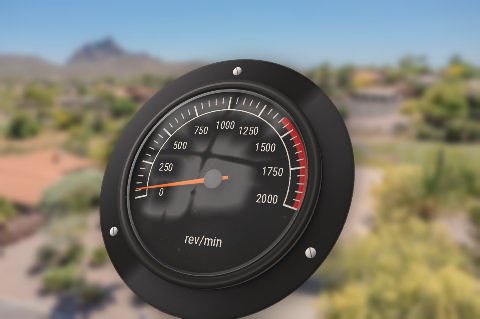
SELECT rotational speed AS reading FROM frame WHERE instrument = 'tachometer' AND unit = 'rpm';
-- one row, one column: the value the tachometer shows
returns 50 rpm
